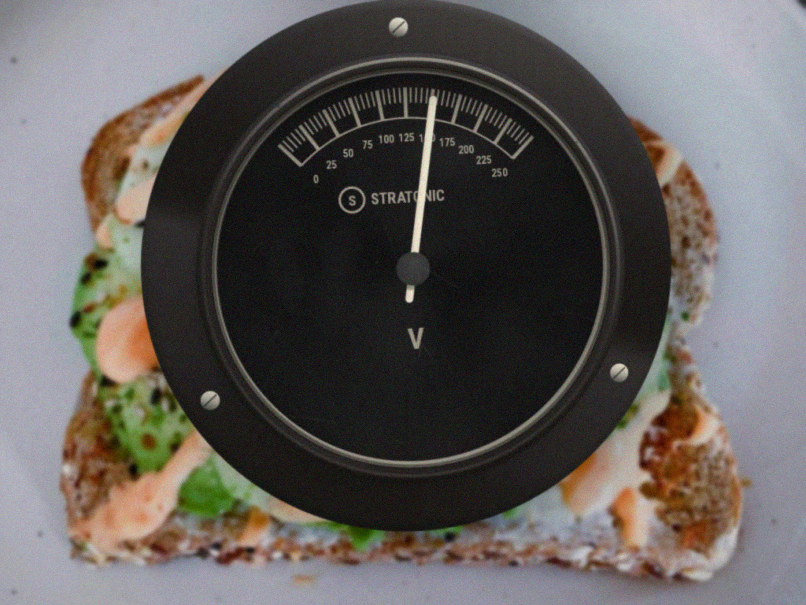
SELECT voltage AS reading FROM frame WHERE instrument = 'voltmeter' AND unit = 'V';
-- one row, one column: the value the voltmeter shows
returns 150 V
